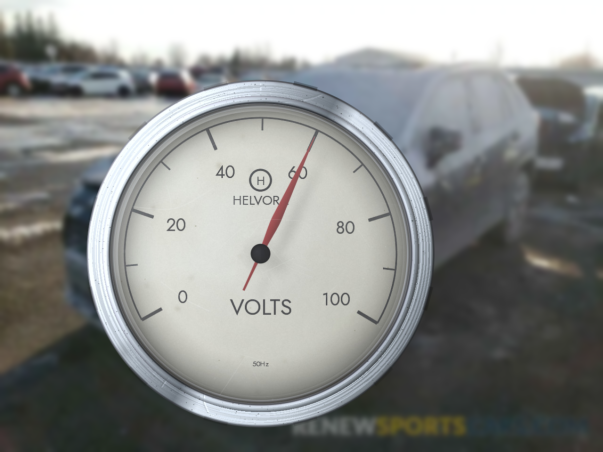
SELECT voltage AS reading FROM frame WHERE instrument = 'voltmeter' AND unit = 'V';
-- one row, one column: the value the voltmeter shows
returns 60 V
